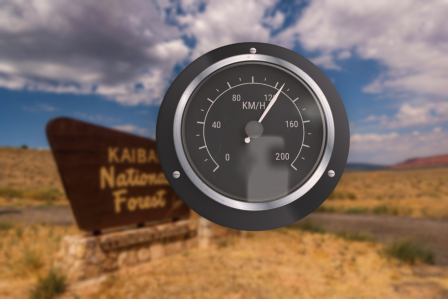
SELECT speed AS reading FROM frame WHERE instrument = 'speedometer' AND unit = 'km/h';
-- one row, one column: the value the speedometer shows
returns 125 km/h
